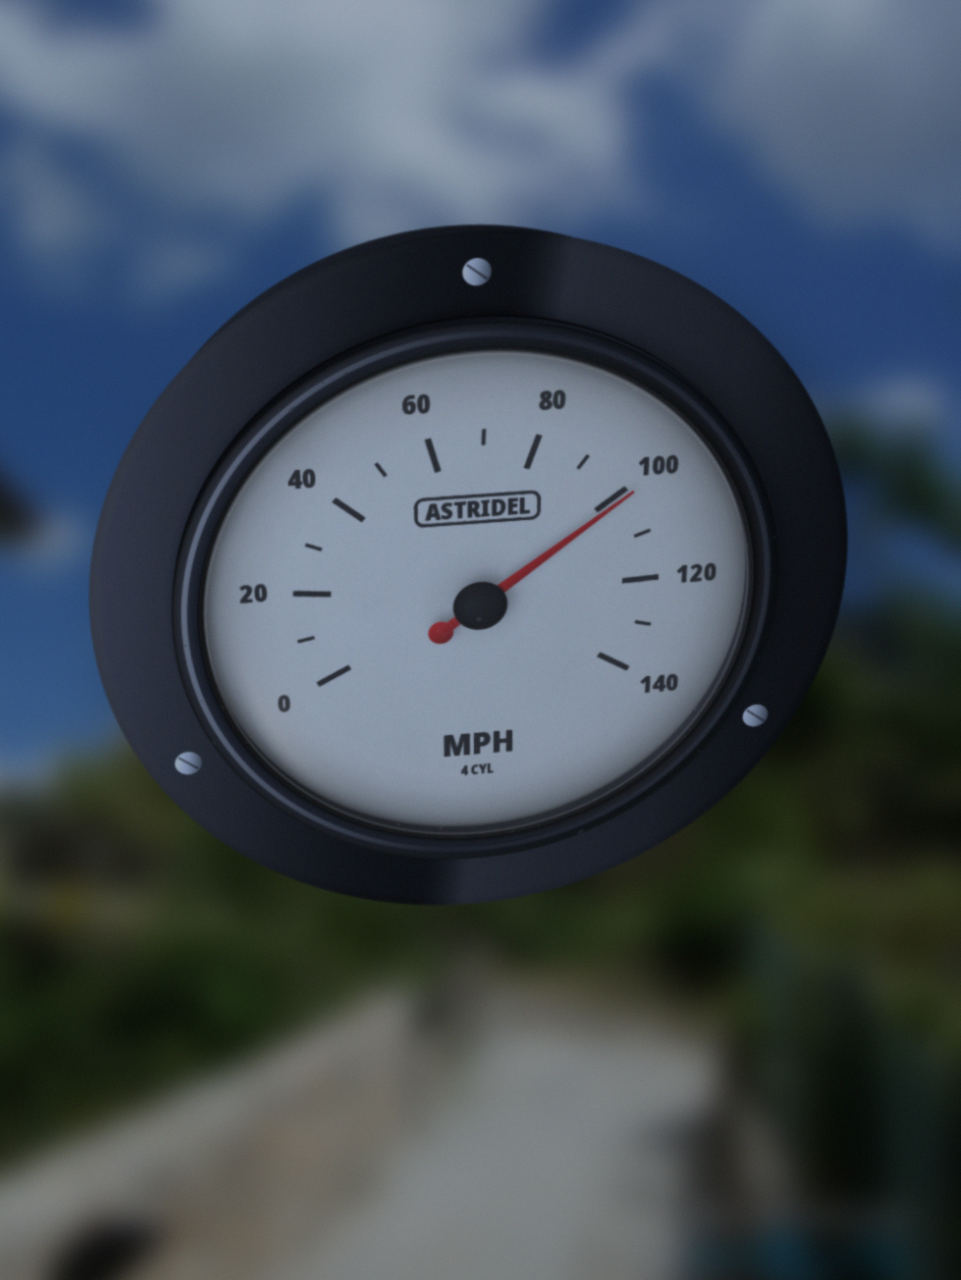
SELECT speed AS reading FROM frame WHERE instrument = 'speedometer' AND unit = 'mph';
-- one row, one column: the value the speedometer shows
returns 100 mph
